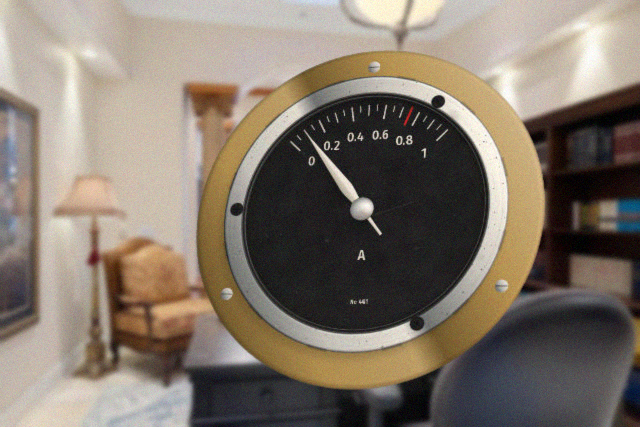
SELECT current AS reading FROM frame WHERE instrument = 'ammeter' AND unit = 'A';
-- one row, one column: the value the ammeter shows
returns 0.1 A
